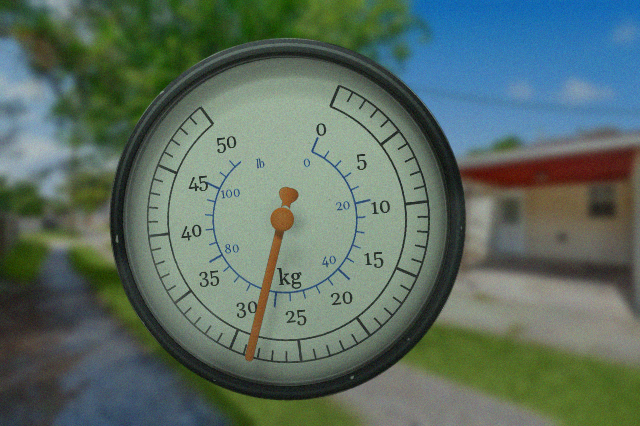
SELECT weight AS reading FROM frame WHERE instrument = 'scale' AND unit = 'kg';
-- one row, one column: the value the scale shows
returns 28.5 kg
